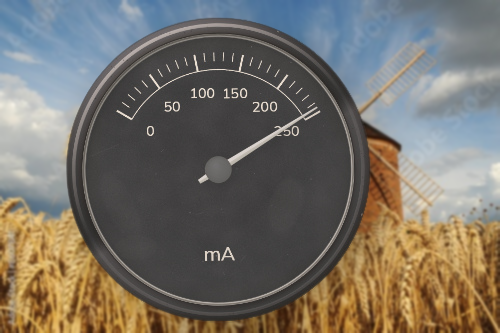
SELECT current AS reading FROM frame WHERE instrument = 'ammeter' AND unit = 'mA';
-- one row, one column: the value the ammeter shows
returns 245 mA
